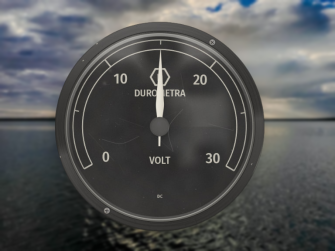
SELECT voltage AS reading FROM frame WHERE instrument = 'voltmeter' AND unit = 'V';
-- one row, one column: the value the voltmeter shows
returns 15 V
